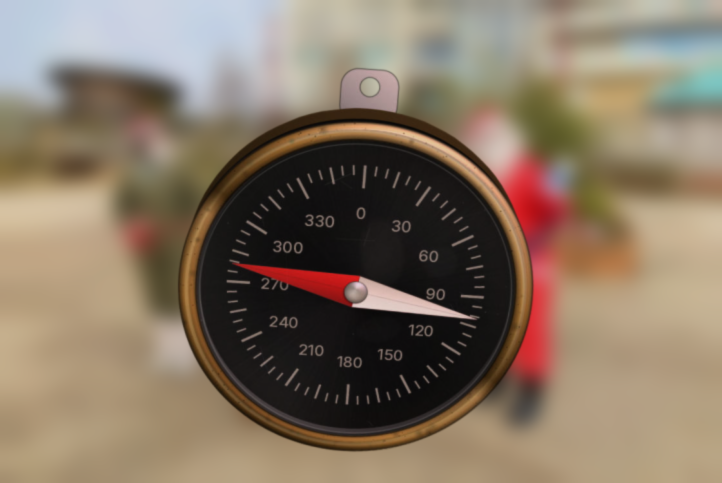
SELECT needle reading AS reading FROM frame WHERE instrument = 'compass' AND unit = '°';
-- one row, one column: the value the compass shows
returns 280 °
